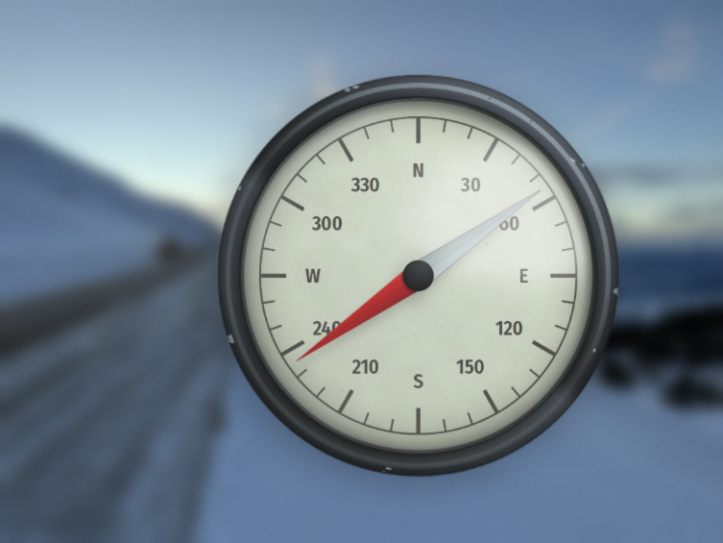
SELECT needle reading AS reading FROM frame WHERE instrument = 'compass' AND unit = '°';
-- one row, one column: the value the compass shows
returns 235 °
